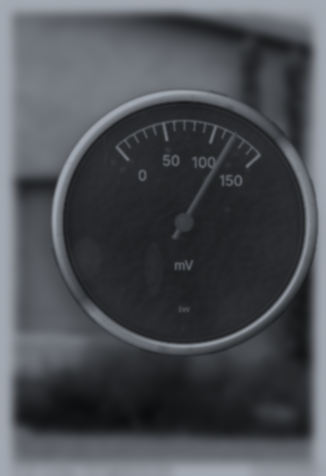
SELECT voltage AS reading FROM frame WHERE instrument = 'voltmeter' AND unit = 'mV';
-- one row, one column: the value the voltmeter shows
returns 120 mV
